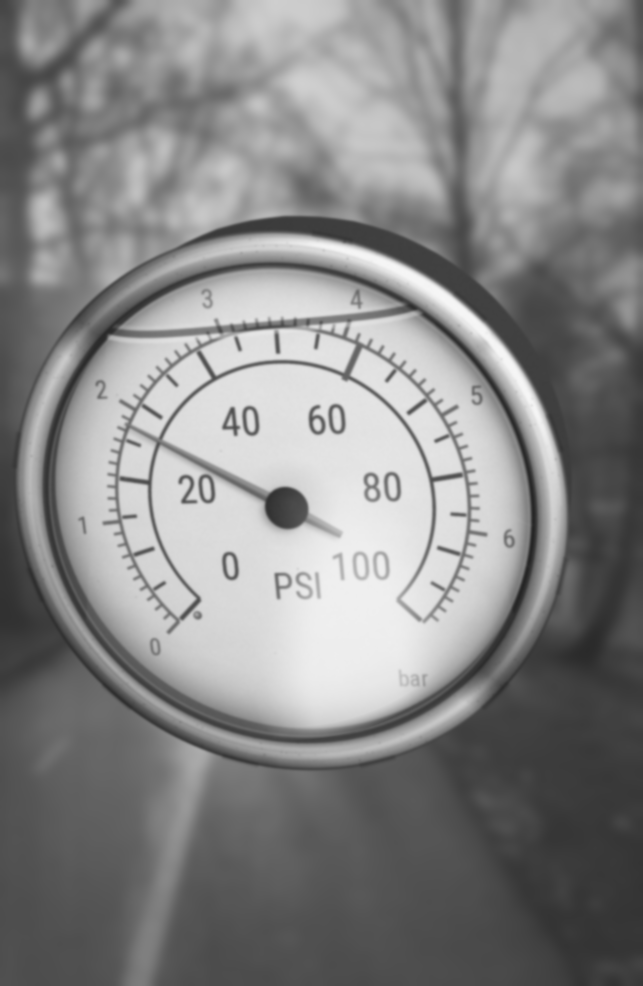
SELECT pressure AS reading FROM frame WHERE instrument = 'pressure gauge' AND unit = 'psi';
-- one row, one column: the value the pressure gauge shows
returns 27.5 psi
